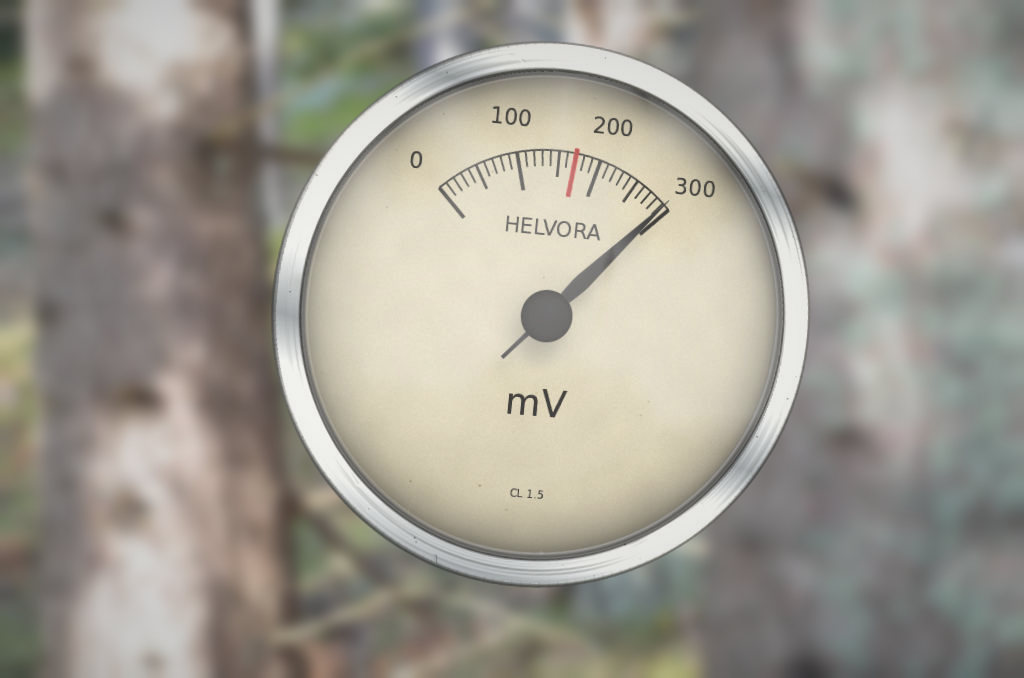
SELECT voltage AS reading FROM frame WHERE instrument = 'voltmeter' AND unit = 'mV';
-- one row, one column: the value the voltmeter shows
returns 290 mV
